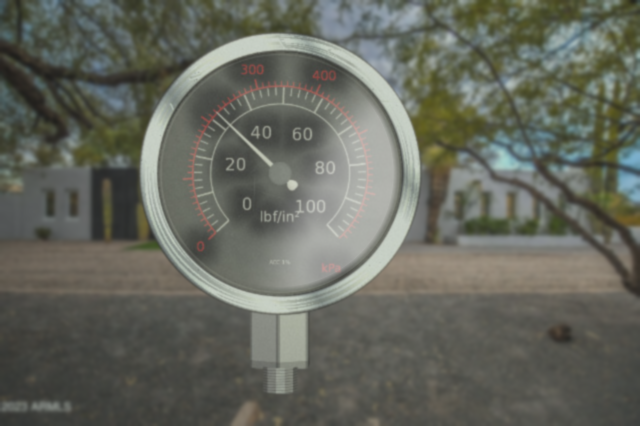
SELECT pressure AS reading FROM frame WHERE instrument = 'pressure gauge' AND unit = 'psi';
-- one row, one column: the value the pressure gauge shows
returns 32 psi
